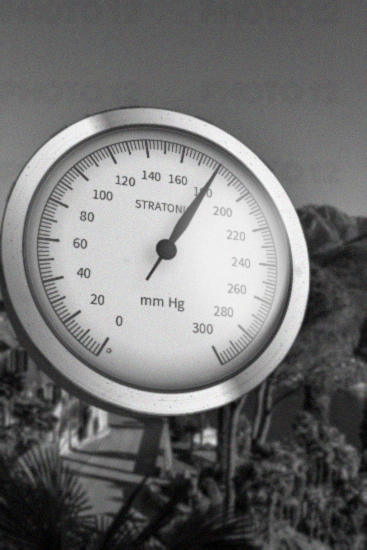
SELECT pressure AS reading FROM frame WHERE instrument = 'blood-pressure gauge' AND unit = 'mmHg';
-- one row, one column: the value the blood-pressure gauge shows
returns 180 mmHg
